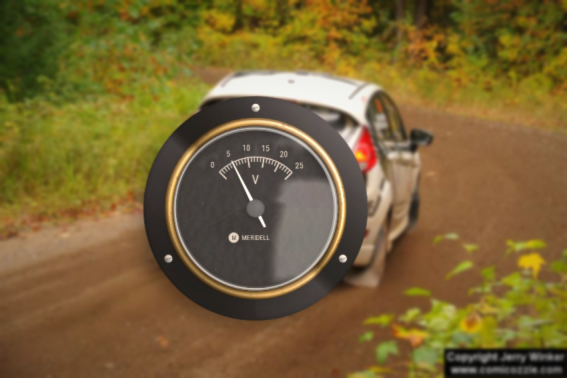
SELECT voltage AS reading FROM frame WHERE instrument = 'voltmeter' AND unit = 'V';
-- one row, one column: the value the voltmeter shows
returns 5 V
